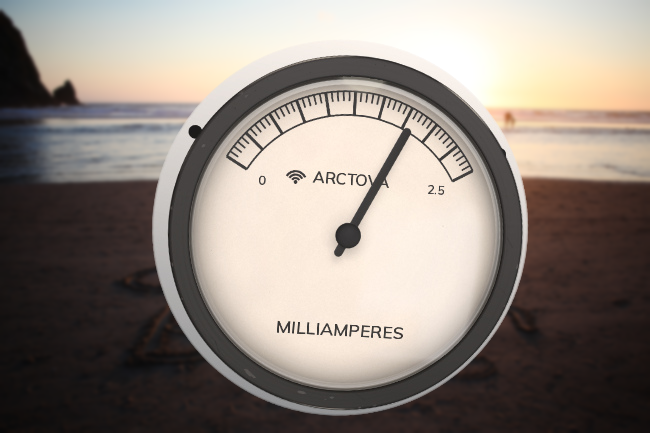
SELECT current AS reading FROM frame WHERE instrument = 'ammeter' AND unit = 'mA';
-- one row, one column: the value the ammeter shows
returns 1.8 mA
